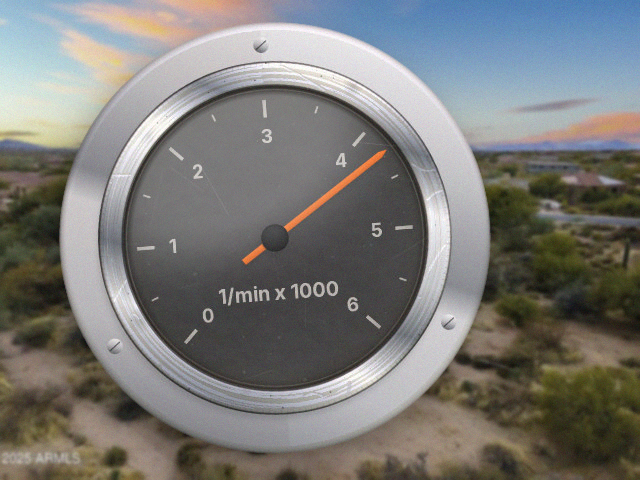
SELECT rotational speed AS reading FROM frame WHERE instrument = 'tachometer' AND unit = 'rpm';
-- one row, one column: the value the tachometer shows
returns 4250 rpm
